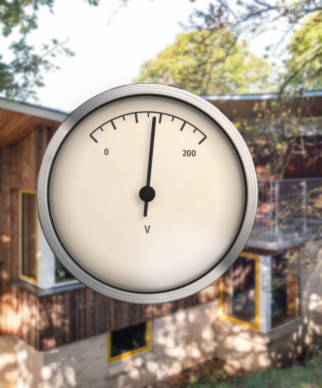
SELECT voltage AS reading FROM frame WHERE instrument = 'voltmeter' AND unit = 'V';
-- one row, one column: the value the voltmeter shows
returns 110 V
